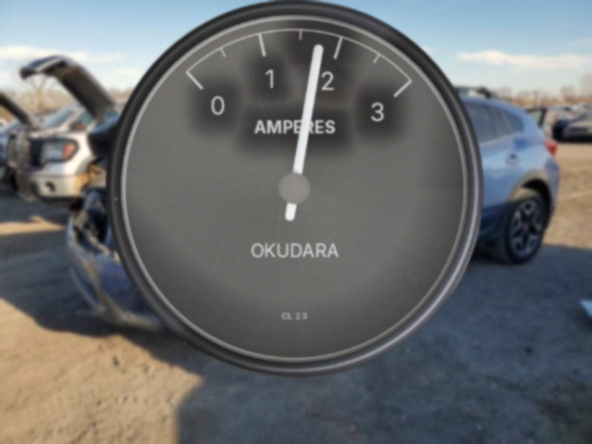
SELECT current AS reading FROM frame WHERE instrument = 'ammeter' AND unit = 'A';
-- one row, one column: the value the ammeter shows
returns 1.75 A
